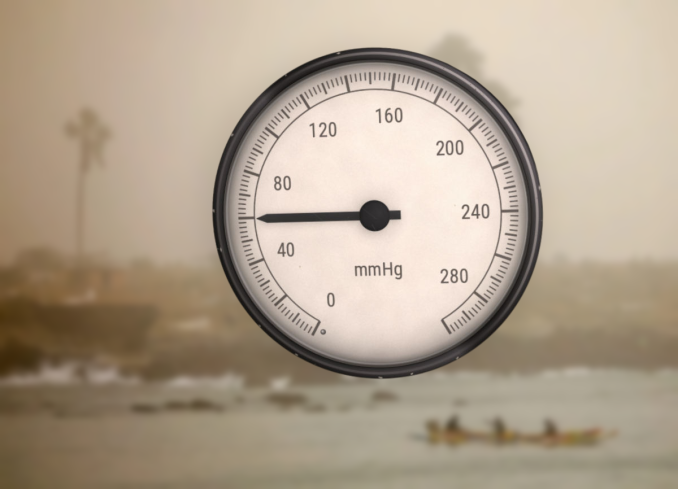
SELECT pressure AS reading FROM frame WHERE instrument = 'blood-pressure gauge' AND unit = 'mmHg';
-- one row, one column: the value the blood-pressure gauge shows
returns 60 mmHg
